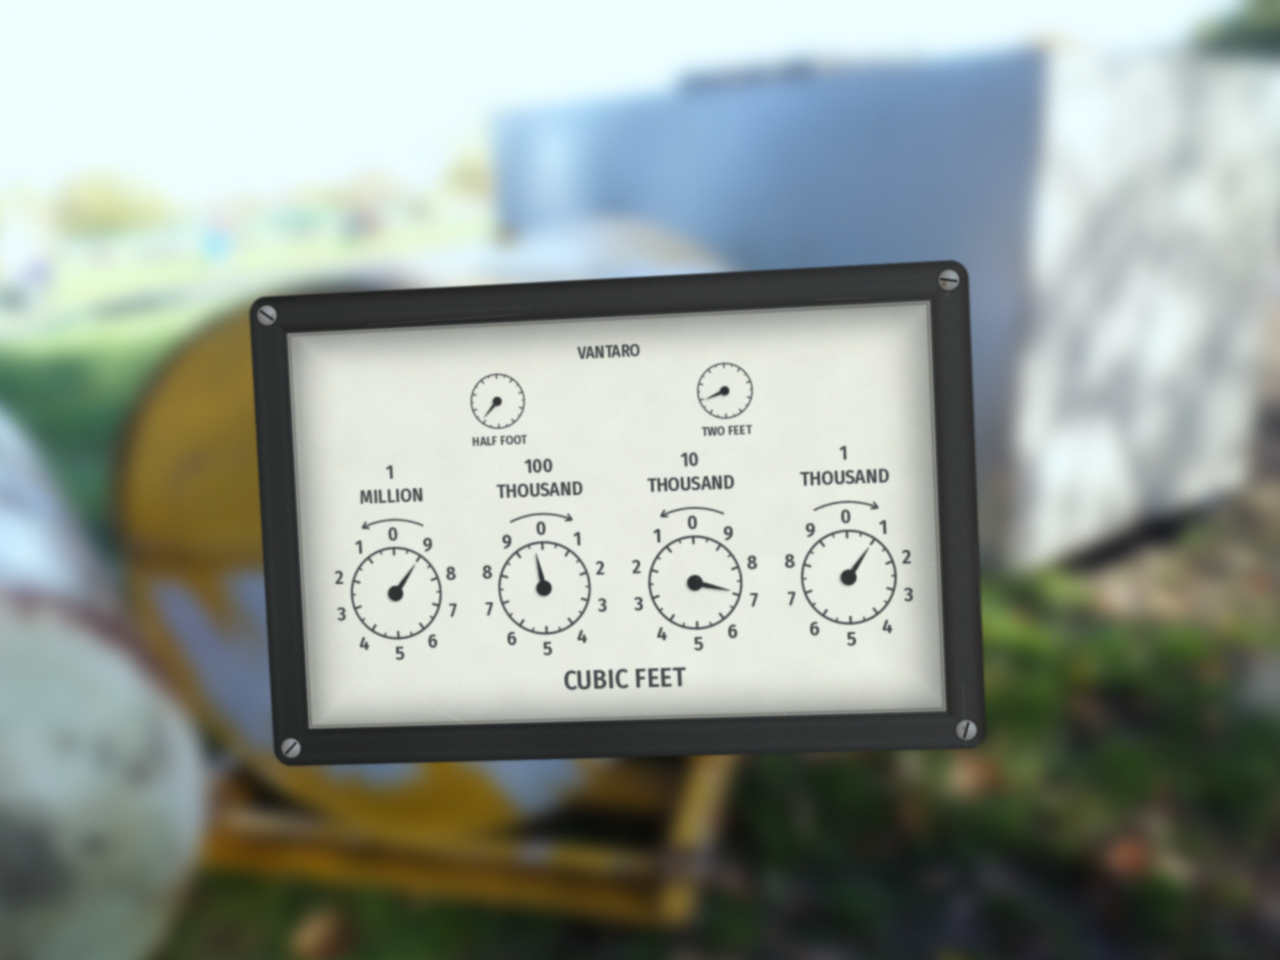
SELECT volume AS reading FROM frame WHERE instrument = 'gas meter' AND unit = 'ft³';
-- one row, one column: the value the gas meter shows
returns 897100 ft³
